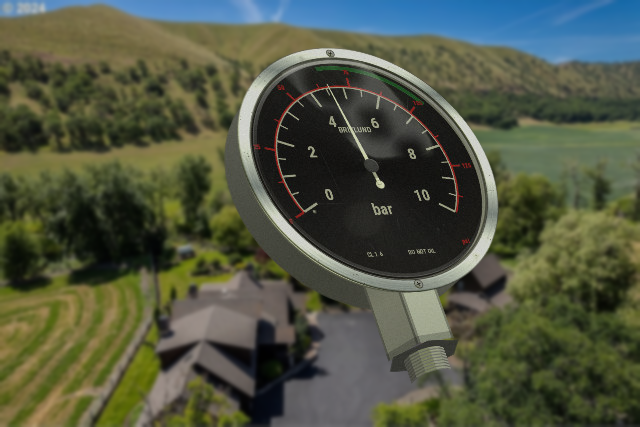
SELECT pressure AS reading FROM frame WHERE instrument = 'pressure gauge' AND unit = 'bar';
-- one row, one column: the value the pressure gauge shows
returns 4.5 bar
